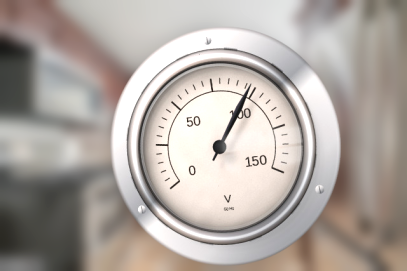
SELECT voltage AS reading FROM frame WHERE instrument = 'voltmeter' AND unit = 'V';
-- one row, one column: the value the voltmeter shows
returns 97.5 V
